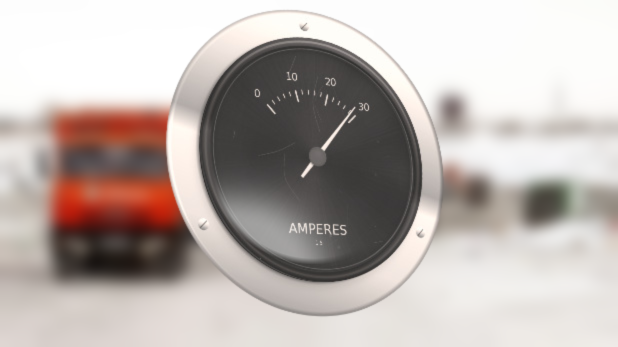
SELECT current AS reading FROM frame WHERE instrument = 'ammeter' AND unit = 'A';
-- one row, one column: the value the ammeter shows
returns 28 A
